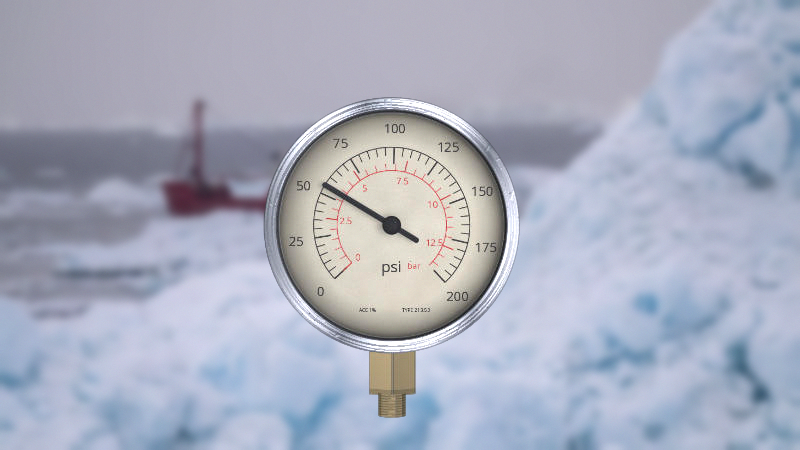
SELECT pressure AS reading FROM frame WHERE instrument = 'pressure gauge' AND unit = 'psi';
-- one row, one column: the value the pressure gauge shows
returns 55 psi
